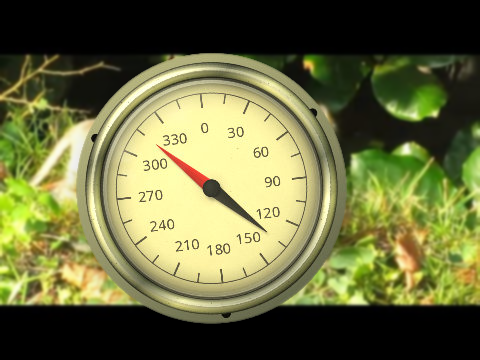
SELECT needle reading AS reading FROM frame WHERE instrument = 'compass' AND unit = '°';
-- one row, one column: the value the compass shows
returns 315 °
